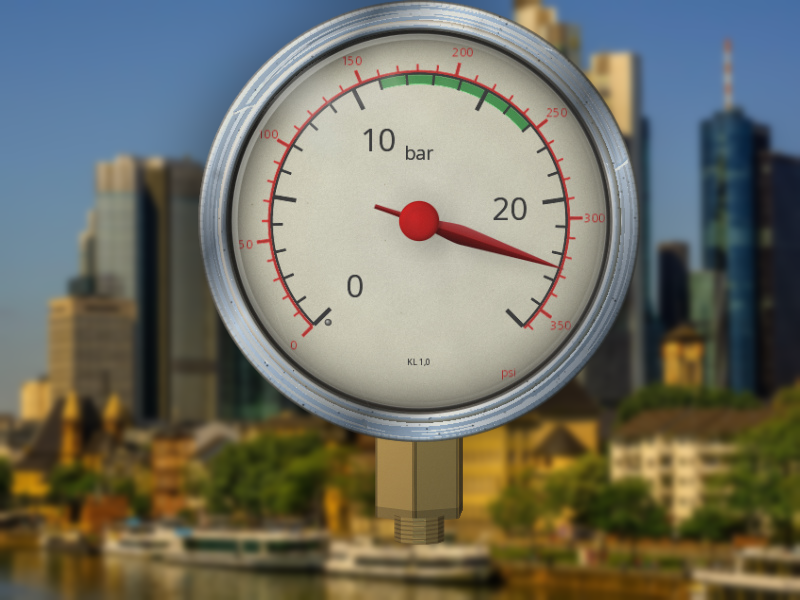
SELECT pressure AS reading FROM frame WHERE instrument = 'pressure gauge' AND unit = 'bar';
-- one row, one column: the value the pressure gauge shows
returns 22.5 bar
